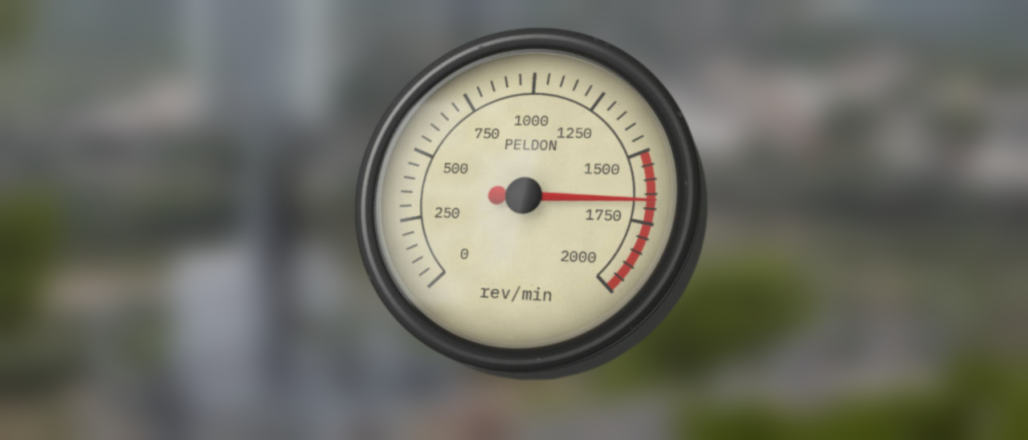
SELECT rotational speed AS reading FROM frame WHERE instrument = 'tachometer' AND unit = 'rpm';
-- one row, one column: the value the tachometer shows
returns 1675 rpm
